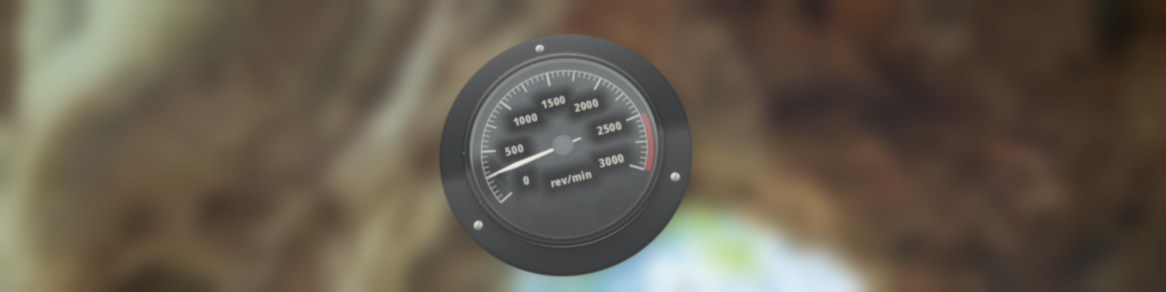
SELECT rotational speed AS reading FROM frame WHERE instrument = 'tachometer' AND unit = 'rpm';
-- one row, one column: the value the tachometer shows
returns 250 rpm
